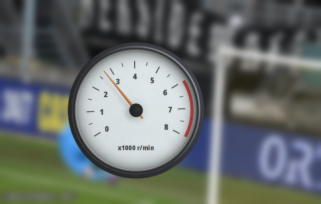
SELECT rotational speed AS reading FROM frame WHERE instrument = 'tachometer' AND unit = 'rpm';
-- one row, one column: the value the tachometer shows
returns 2750 rpm
